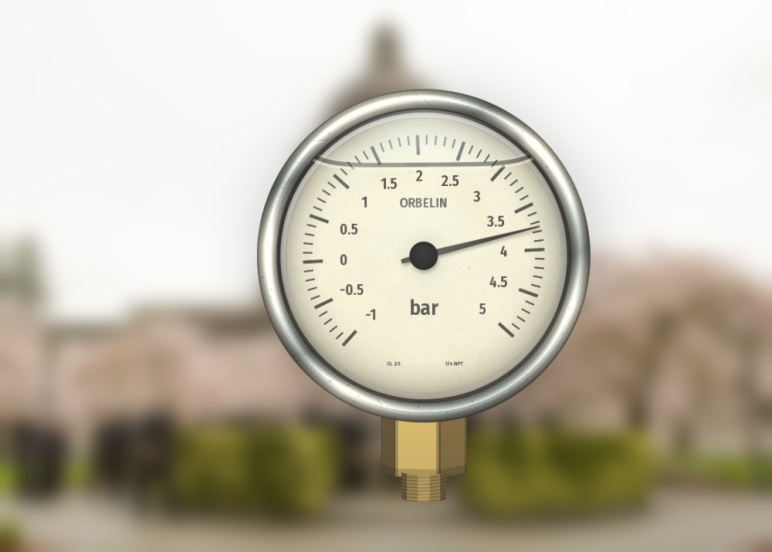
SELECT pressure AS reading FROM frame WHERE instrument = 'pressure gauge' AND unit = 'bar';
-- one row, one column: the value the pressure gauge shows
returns 3.75 bar
